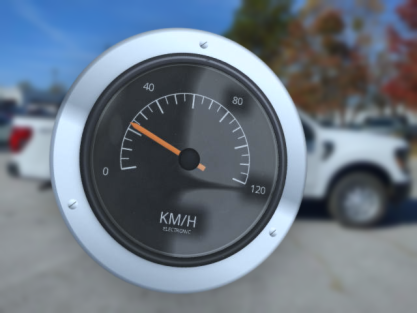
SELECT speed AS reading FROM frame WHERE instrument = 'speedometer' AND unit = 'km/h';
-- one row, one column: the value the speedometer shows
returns 22.5 km/h
